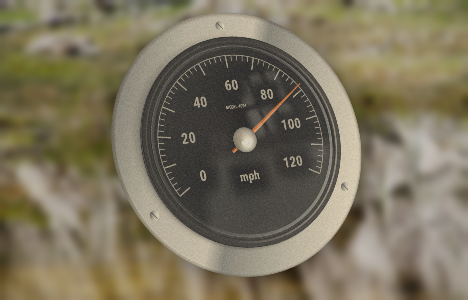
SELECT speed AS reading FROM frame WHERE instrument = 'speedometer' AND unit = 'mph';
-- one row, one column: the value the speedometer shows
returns 88 mph
